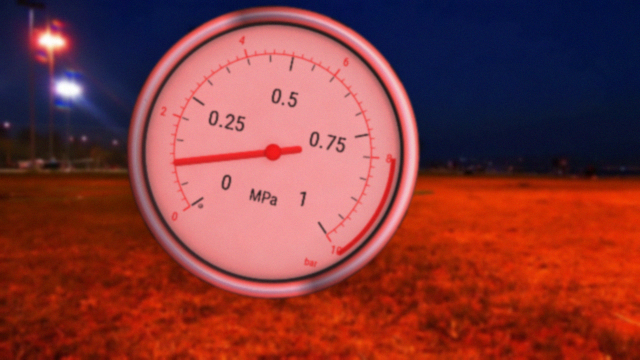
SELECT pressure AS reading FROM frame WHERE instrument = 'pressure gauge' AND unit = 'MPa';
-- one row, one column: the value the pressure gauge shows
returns 0.1 MPa
